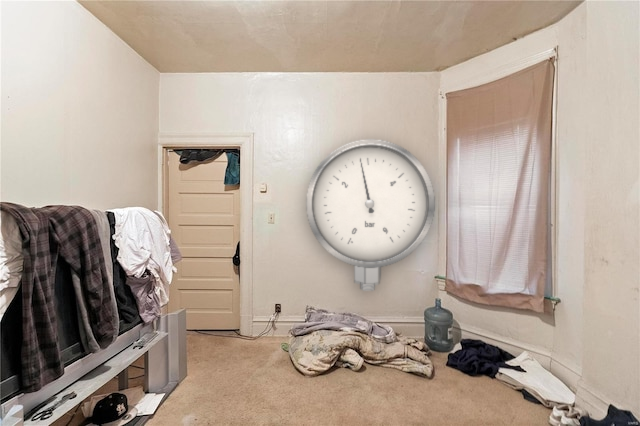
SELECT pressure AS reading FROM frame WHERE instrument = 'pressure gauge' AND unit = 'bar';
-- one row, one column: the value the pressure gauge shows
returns 2.8 bar
